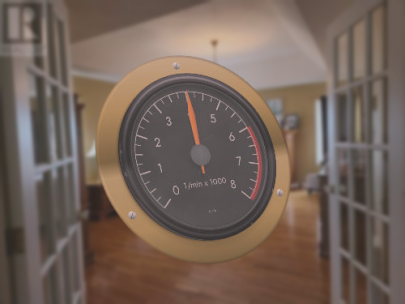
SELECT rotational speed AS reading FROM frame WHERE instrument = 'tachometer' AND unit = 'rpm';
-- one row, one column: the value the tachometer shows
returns 4000 rpm
